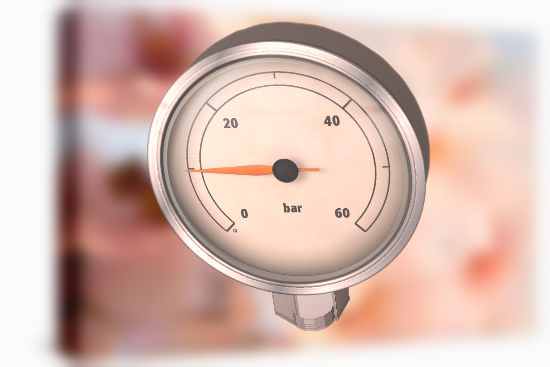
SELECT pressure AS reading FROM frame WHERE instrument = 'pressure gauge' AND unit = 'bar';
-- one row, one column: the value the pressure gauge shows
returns 10 bar
